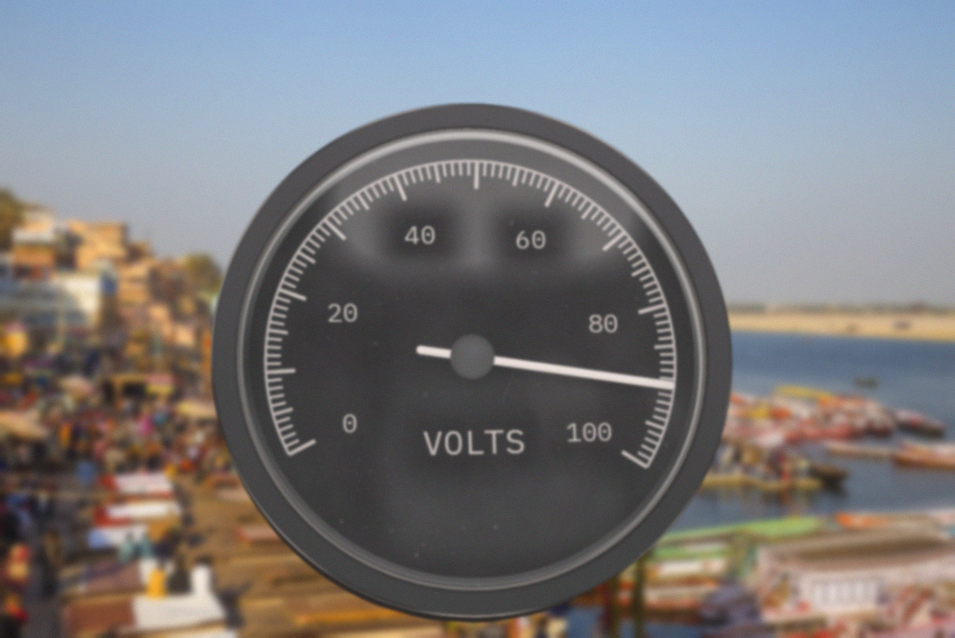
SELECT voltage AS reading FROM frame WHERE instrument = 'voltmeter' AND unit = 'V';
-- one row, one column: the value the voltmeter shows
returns 90 V
